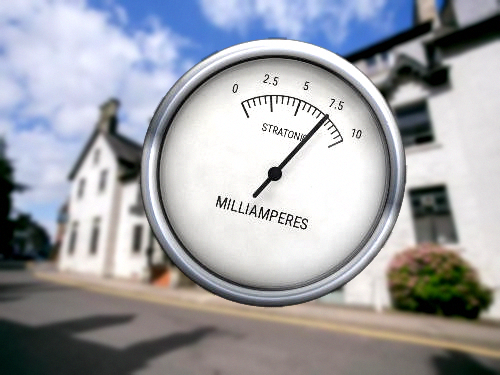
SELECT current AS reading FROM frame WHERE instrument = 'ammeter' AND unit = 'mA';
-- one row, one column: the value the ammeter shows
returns 7.5 mA
